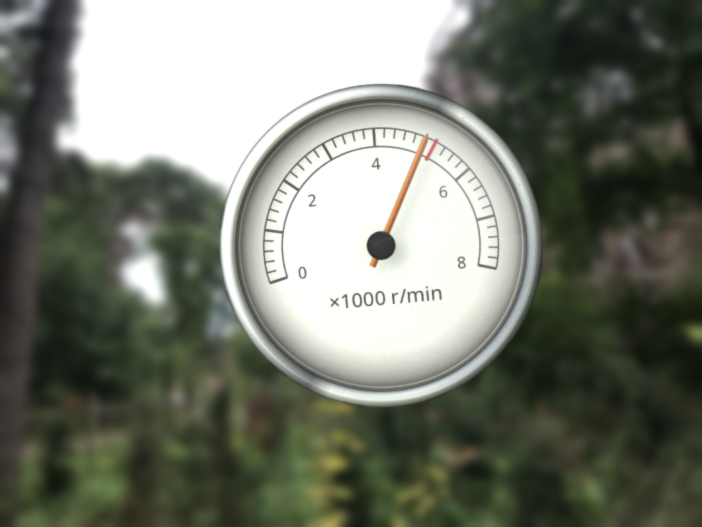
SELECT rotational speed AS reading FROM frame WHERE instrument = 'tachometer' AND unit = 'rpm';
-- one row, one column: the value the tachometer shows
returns 5000 rpm
